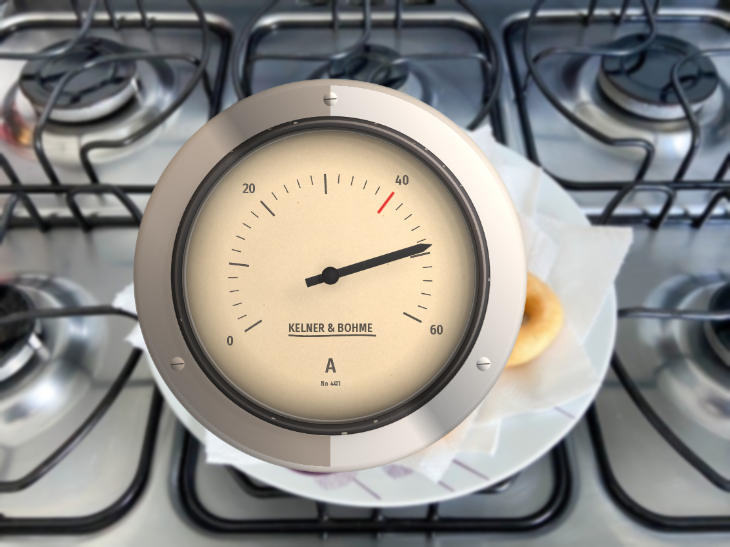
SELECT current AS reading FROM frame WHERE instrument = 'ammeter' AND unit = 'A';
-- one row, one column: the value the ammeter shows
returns 49 A
